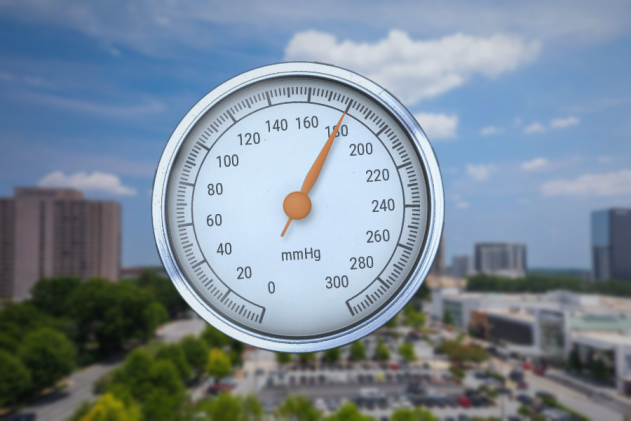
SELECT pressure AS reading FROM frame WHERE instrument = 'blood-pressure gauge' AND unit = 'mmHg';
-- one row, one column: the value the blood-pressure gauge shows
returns 180 mmHg
